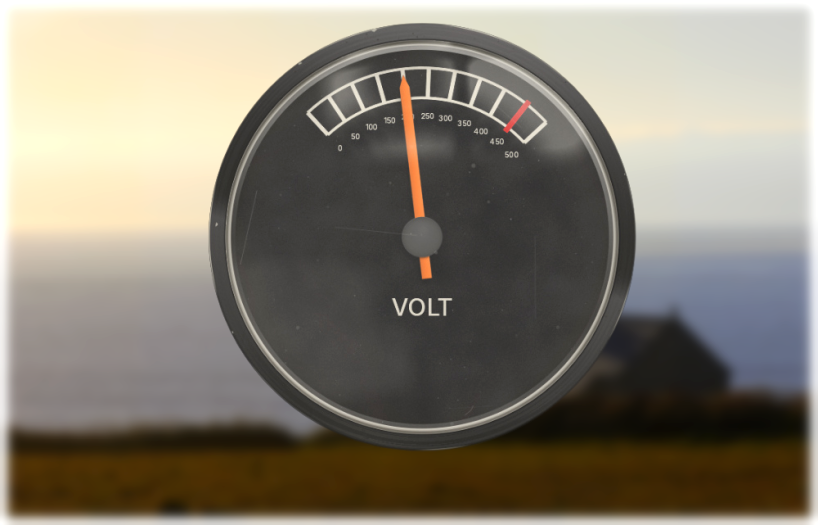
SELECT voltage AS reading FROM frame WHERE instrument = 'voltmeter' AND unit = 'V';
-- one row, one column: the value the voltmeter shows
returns 200 V
